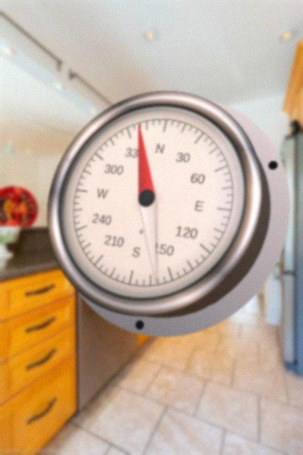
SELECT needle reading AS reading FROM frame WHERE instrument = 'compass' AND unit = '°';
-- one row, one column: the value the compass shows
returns 340 °
